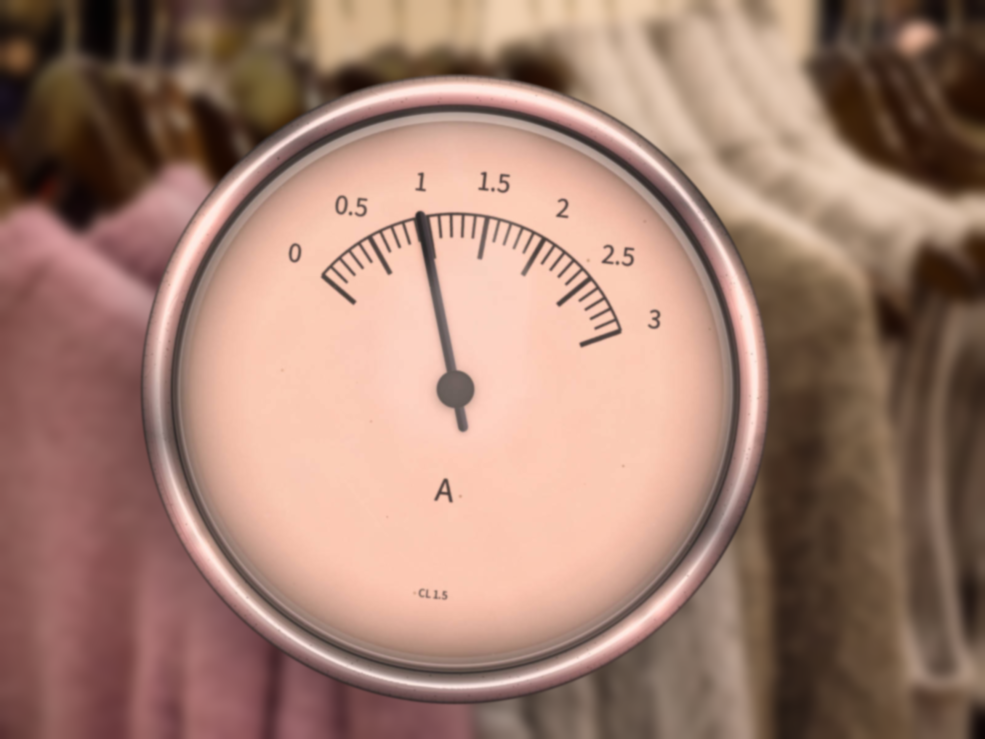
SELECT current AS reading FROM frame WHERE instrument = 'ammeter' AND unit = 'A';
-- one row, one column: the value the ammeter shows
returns 0.95 A
